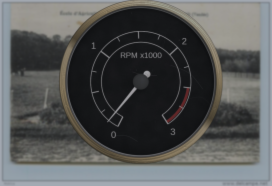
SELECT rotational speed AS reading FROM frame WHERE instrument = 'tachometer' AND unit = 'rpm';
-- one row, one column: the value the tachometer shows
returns 125 rpm
